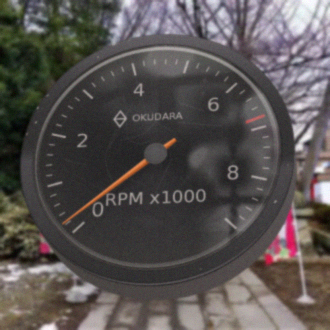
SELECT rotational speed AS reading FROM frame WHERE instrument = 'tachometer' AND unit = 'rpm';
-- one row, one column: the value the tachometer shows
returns 200 rpm
